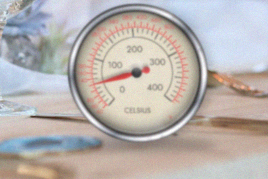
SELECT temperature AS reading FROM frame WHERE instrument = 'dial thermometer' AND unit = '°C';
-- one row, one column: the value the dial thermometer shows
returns 50 °C
